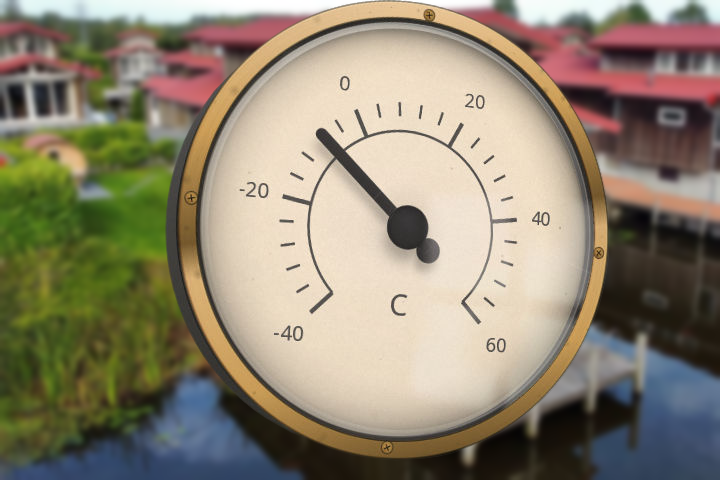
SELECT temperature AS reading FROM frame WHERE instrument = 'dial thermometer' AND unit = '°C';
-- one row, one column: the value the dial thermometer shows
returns -8 °C
